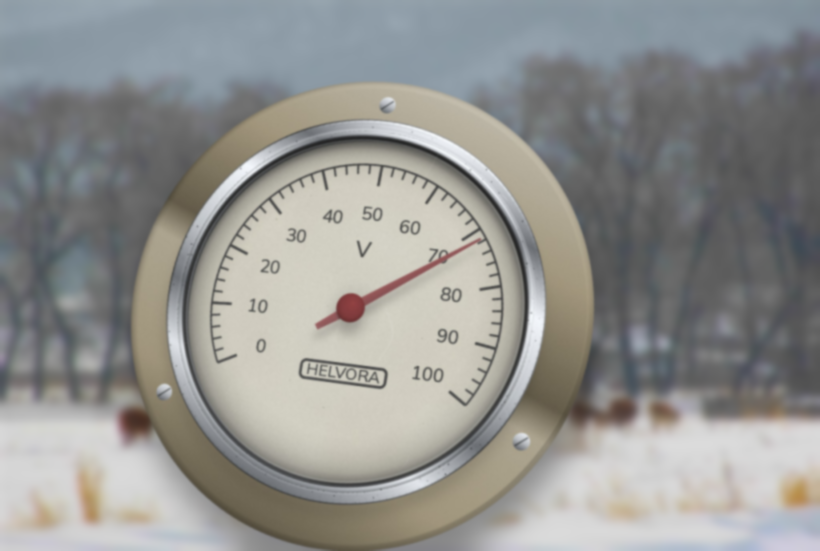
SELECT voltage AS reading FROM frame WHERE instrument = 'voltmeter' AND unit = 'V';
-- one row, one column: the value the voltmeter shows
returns 72 V
